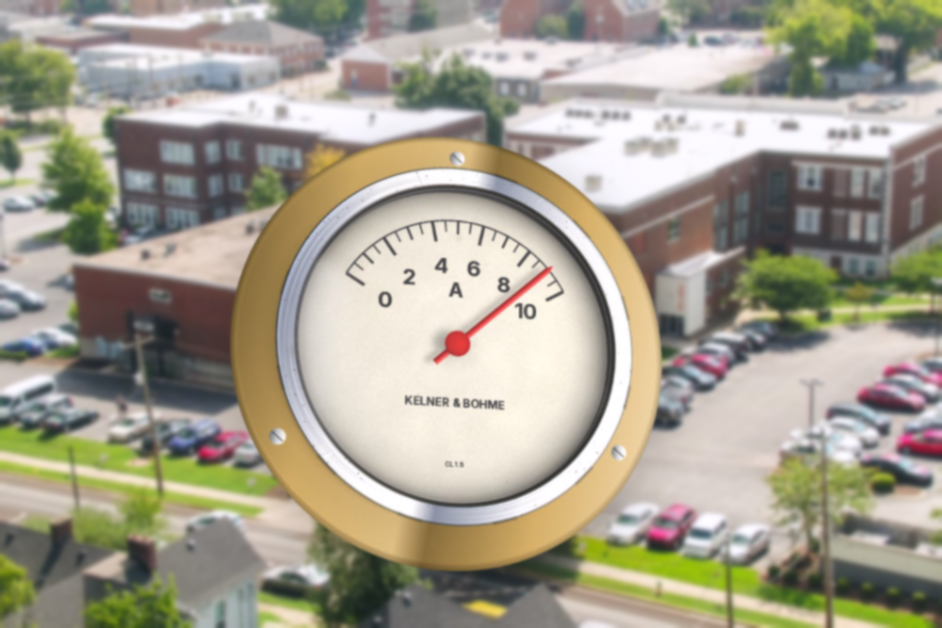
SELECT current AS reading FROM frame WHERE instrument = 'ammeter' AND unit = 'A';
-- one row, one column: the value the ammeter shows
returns 9 A
